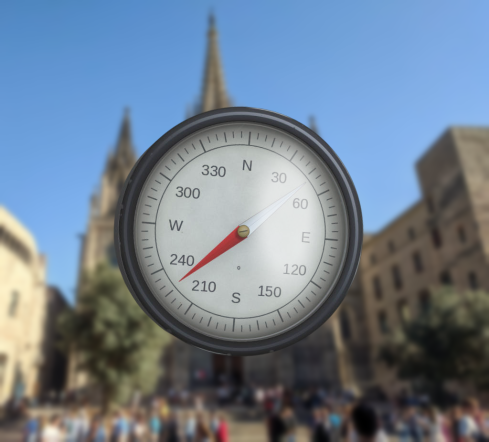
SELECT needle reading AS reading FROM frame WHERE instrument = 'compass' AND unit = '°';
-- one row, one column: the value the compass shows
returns 227.5 °
